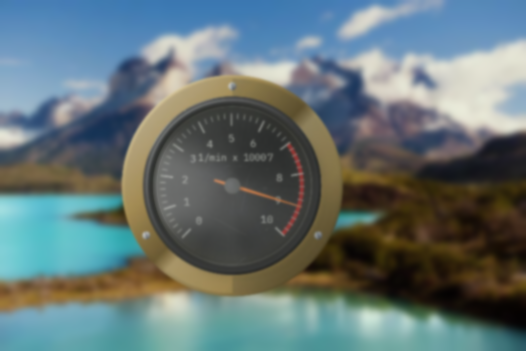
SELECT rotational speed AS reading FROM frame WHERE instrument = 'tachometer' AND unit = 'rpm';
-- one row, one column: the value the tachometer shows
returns 9000 rpm
